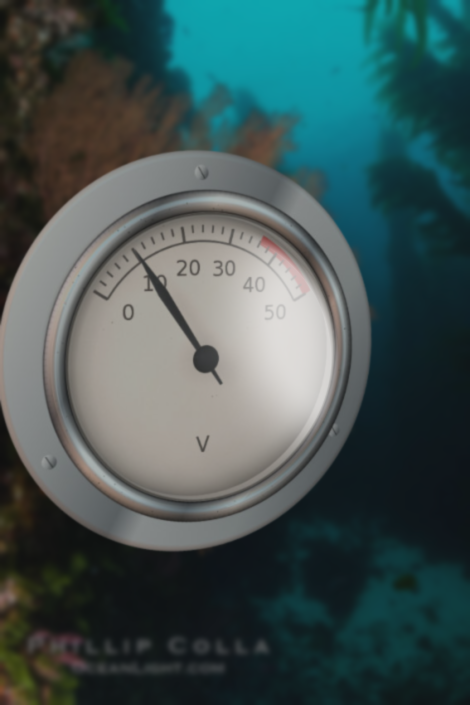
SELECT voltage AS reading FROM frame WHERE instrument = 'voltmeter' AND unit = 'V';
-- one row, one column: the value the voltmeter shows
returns 10 V
